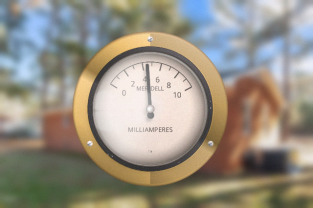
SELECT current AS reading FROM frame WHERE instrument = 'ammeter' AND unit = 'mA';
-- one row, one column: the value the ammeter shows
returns 4.5 mA
